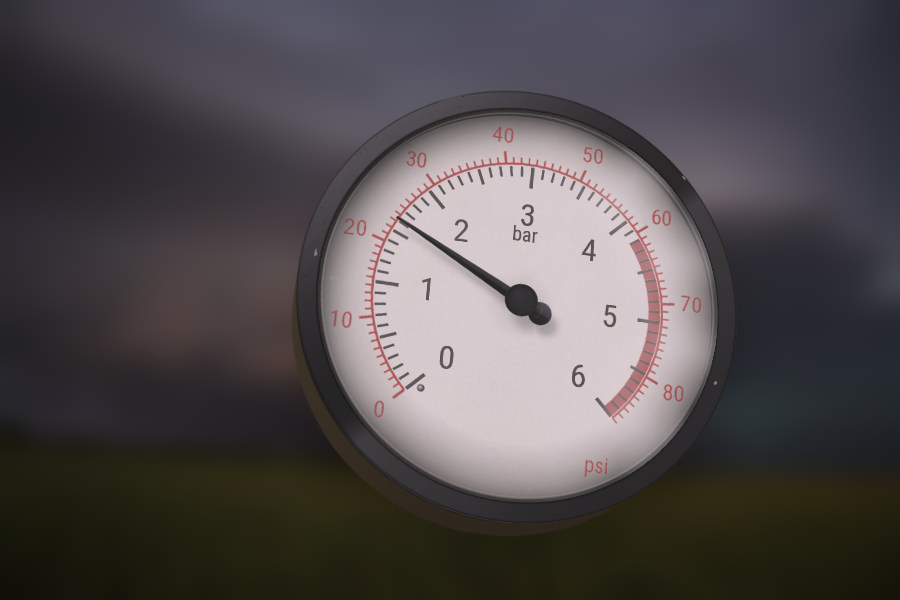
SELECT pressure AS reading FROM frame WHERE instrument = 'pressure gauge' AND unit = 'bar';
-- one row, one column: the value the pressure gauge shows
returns 1.6 bar
